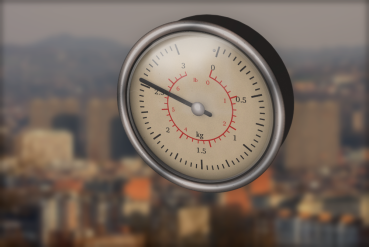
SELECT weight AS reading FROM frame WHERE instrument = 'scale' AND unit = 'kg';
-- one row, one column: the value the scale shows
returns 2.55 kg
